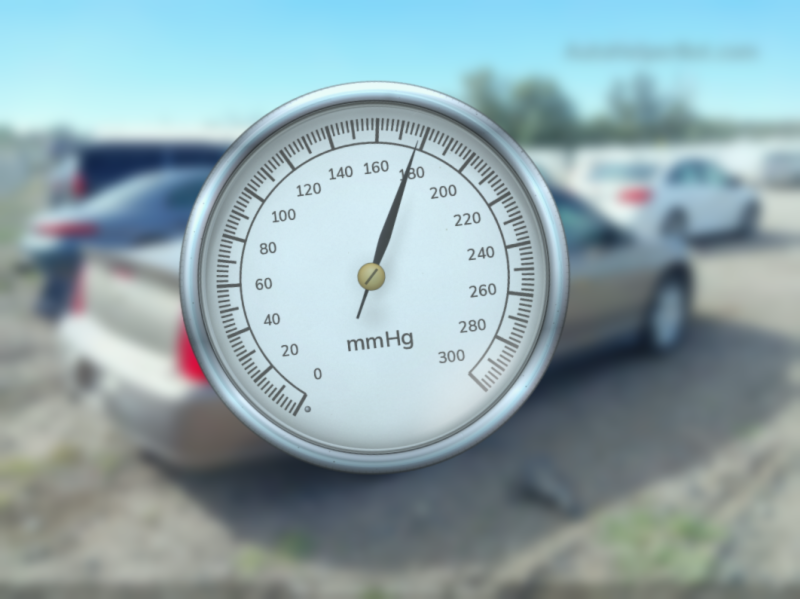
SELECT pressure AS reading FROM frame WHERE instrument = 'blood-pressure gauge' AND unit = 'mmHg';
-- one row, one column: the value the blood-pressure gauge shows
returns 178 mmHg
